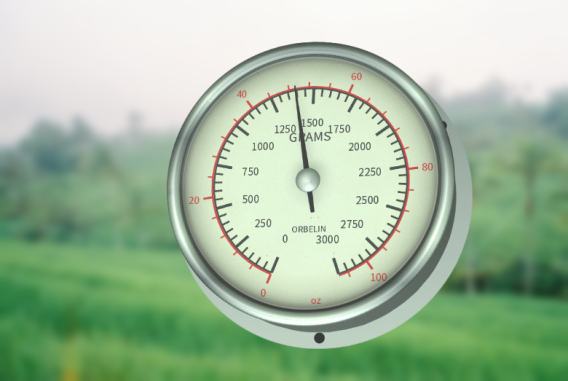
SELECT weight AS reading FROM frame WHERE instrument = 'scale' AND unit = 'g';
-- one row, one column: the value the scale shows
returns 1400 g
